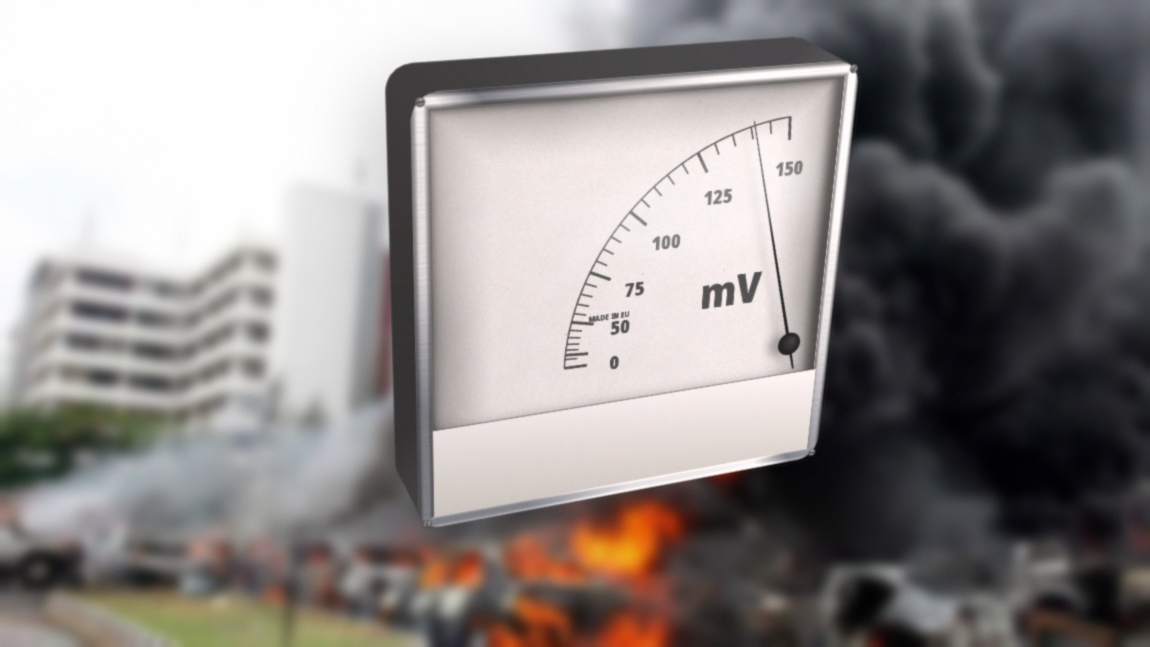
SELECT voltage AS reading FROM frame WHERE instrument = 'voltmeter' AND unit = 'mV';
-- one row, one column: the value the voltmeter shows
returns 140 mV
